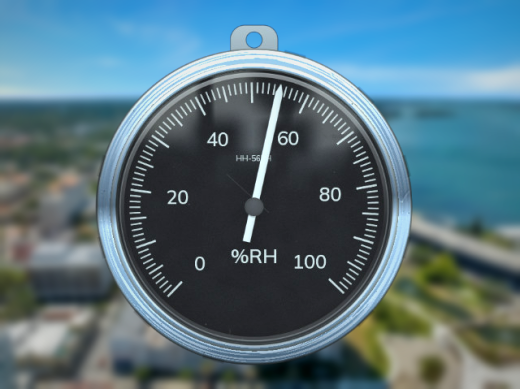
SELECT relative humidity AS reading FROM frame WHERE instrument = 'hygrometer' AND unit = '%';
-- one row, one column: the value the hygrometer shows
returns 55 %
